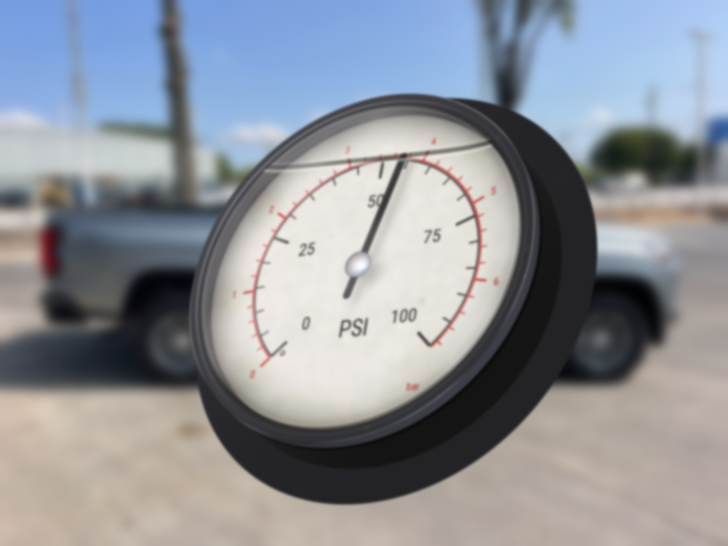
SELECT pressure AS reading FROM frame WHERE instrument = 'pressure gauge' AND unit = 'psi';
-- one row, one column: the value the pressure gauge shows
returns 55 psi
